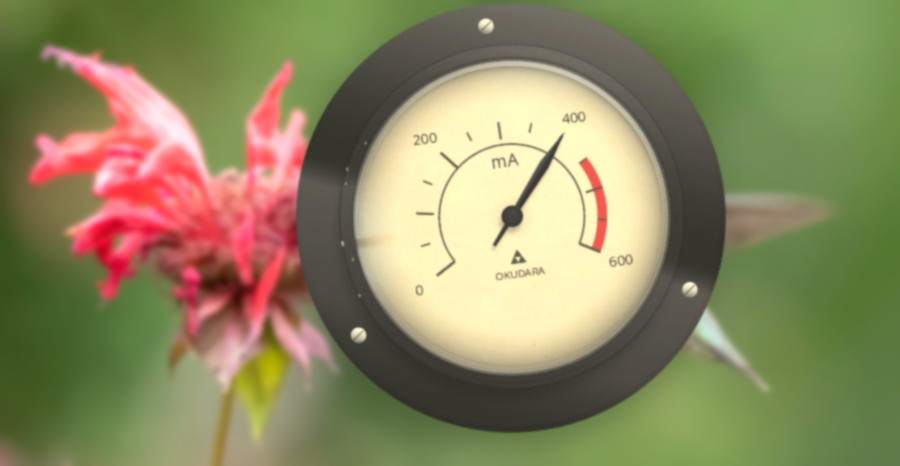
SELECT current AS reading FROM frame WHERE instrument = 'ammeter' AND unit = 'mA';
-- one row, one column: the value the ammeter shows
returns 400 mA
